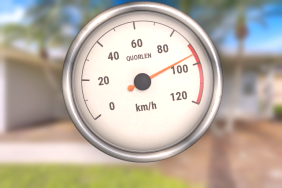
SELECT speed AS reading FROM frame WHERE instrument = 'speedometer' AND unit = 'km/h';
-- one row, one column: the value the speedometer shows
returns 95 km/h
